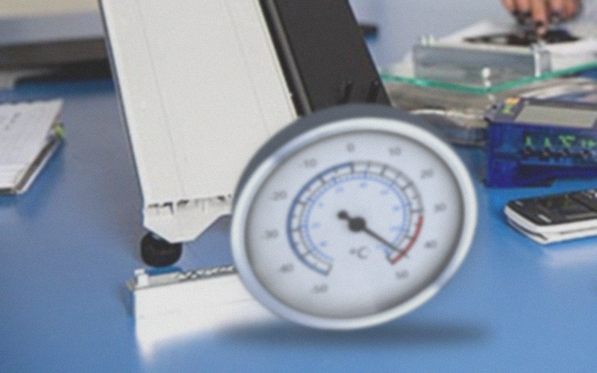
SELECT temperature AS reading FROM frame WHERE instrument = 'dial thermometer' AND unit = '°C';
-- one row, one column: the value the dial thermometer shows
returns 45 °C
